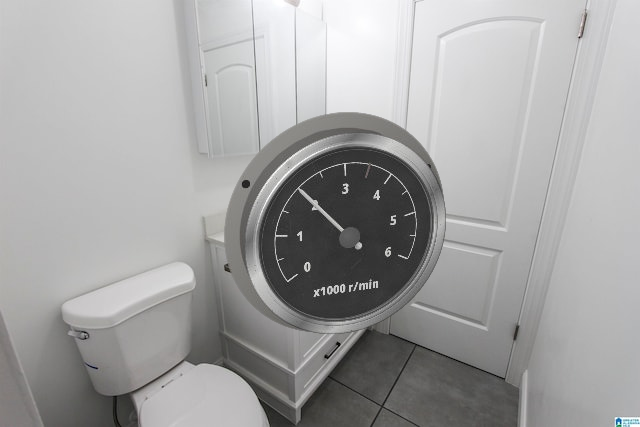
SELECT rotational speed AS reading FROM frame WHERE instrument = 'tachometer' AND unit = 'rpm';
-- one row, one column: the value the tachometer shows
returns 2000 rpm
